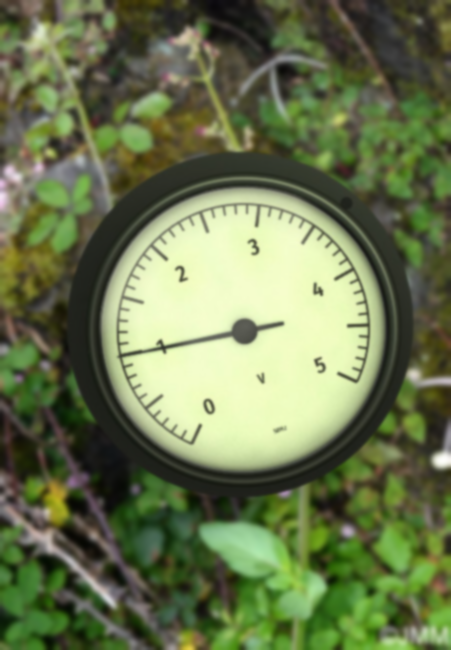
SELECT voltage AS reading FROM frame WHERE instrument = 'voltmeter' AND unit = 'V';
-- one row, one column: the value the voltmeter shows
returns 1 V
